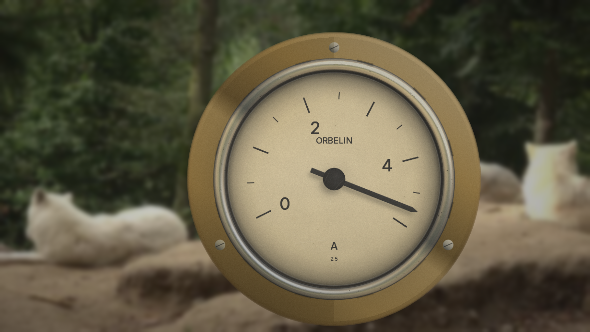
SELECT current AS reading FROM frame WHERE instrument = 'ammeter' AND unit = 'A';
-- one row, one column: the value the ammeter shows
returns 4.75 A
